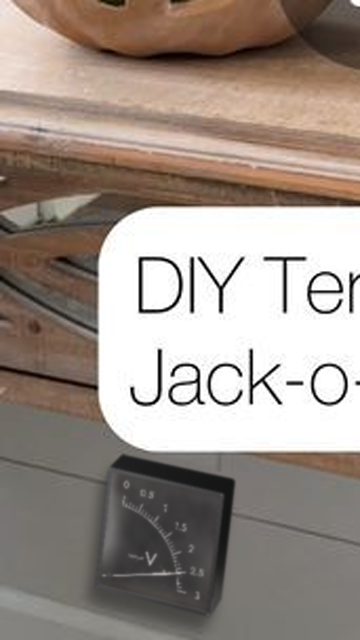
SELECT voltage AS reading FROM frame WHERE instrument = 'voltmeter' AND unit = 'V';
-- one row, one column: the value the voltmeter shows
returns 2.5 V
